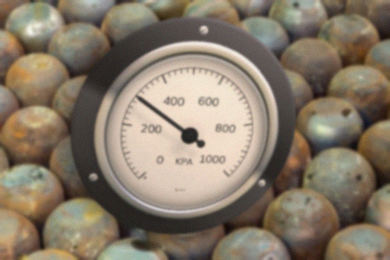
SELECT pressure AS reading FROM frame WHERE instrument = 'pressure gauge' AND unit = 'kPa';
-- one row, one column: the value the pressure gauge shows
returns 300 kPa
